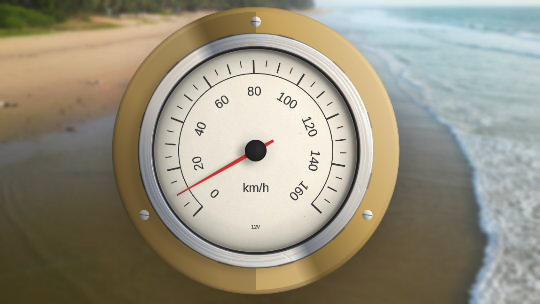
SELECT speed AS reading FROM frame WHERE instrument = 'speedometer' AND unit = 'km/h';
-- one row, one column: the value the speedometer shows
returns 10 km/h
